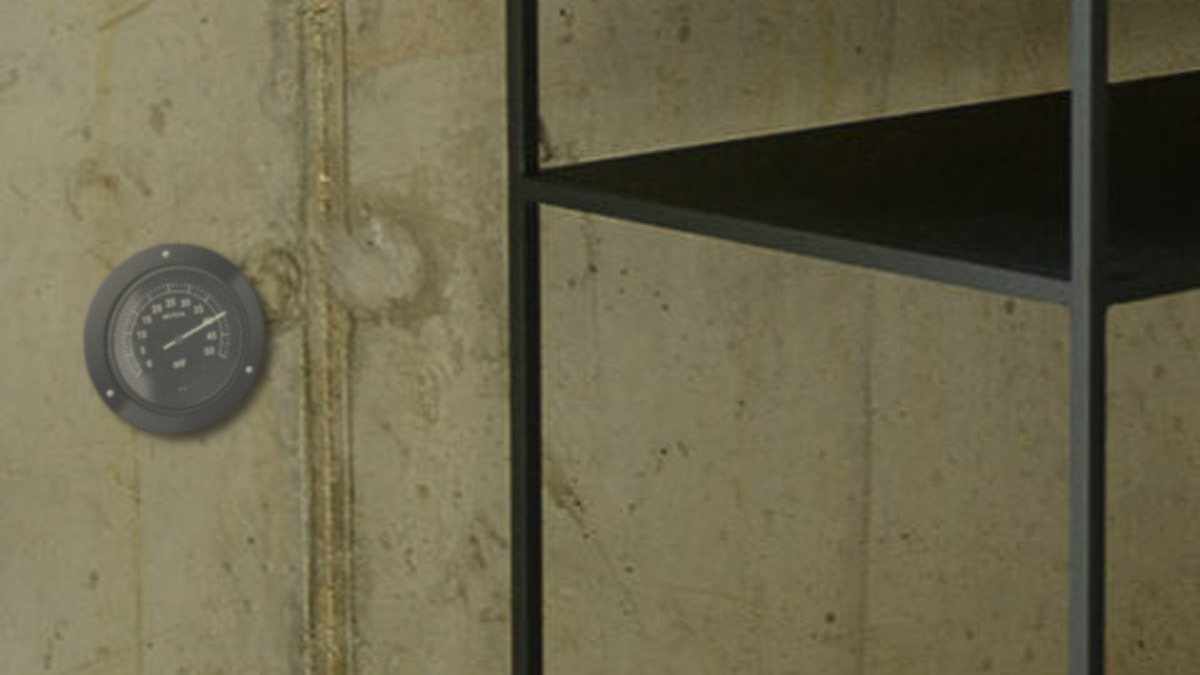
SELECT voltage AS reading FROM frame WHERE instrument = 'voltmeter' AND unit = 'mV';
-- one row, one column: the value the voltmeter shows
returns 40 mV
